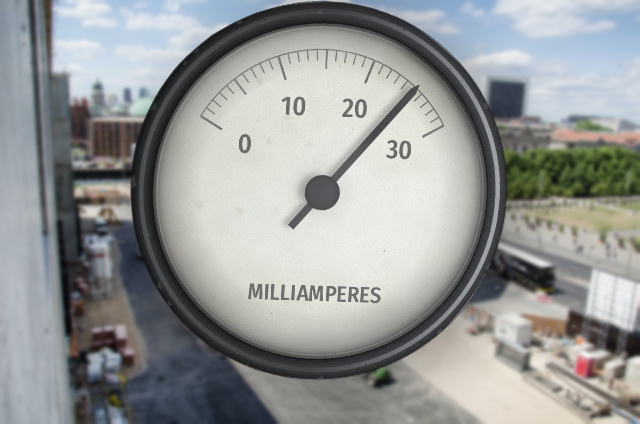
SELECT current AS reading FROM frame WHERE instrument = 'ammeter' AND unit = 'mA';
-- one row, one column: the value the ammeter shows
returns 25 mA
